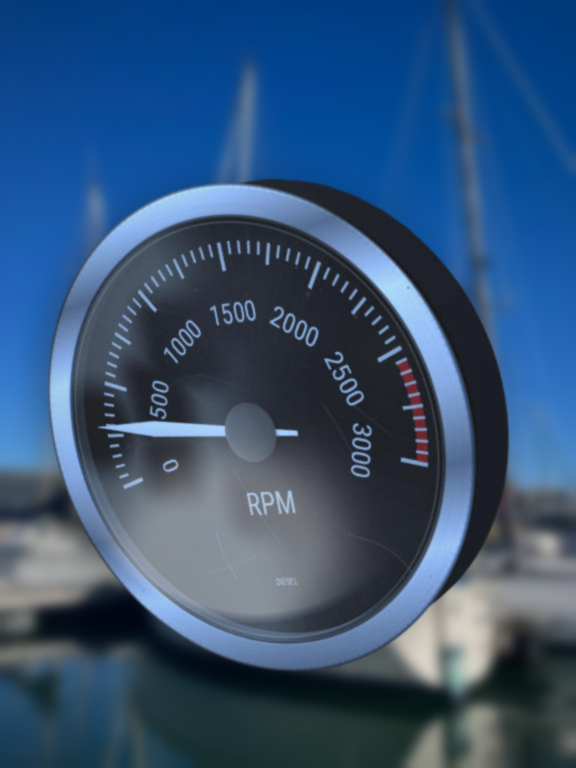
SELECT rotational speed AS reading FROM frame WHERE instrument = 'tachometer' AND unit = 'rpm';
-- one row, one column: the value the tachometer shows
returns 300 rpm
